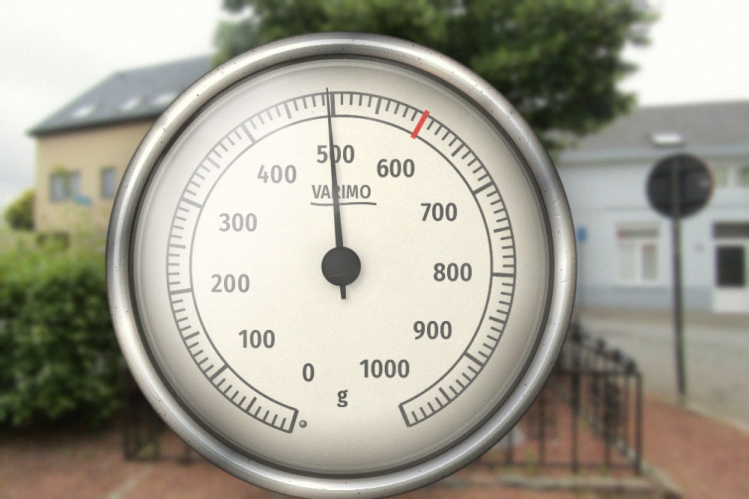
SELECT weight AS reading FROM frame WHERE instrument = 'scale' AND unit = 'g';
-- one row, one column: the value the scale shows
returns 495 g
